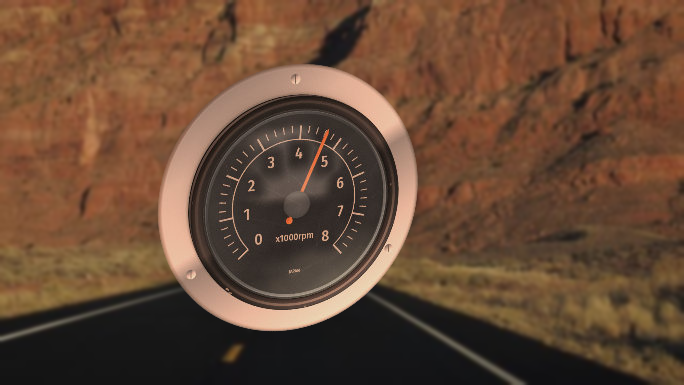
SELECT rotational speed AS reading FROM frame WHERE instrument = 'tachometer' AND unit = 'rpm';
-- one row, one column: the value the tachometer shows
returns 4600 rpm
